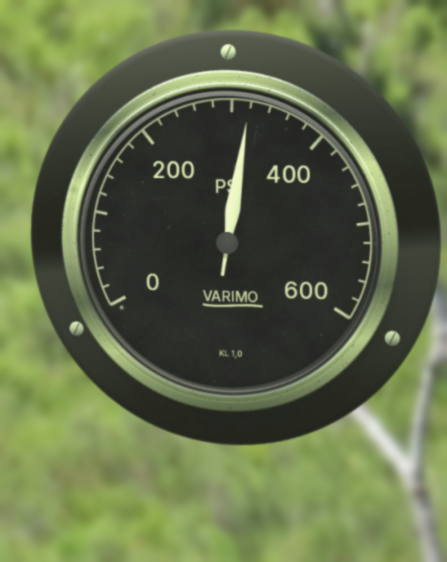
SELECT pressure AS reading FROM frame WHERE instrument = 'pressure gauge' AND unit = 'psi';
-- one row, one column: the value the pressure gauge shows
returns 320 psi
